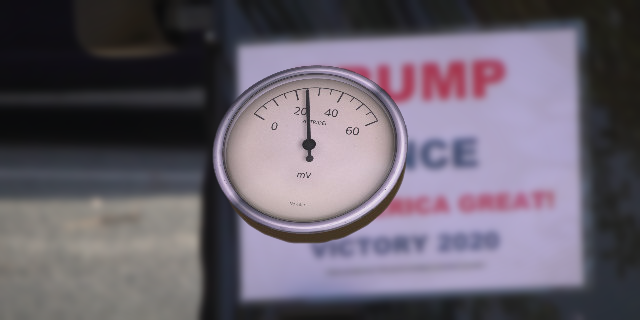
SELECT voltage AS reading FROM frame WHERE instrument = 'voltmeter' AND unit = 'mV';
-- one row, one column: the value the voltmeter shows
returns 25 mV
